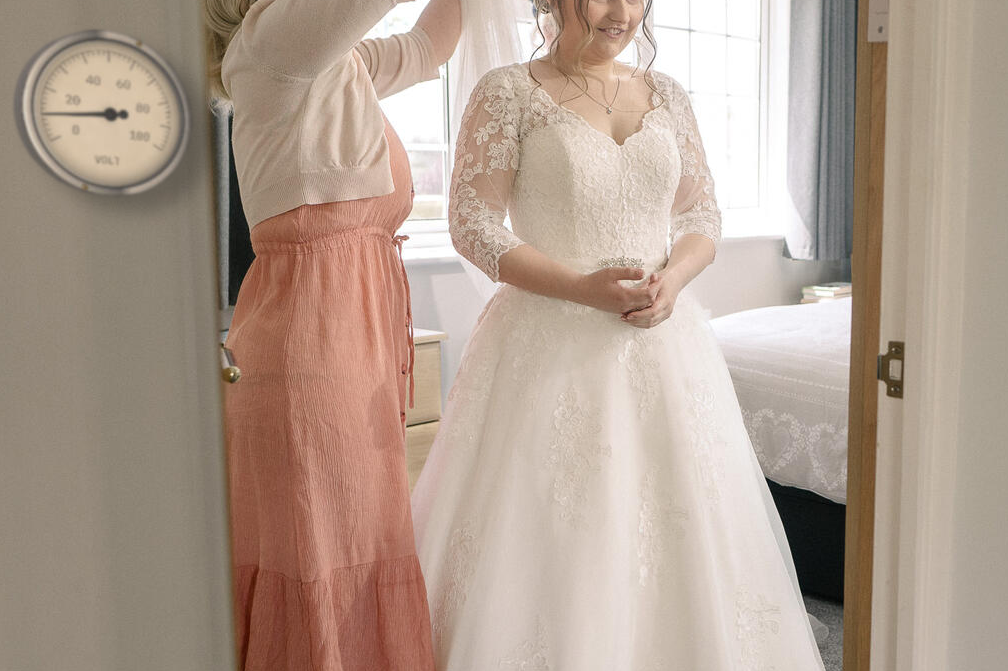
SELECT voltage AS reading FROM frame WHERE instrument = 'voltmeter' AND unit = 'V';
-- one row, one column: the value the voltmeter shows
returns 10 V
